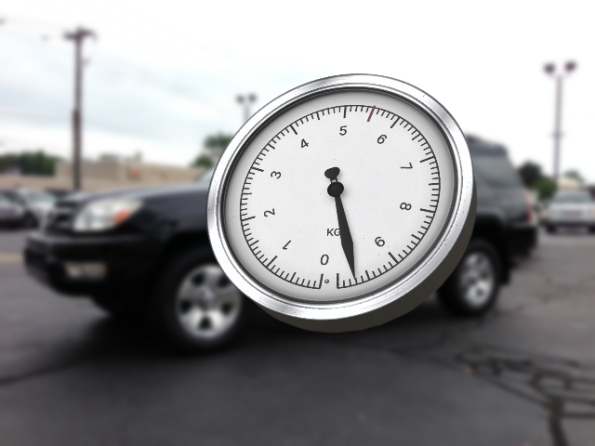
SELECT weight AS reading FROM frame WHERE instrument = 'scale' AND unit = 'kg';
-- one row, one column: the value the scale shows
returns 9.7 kg
